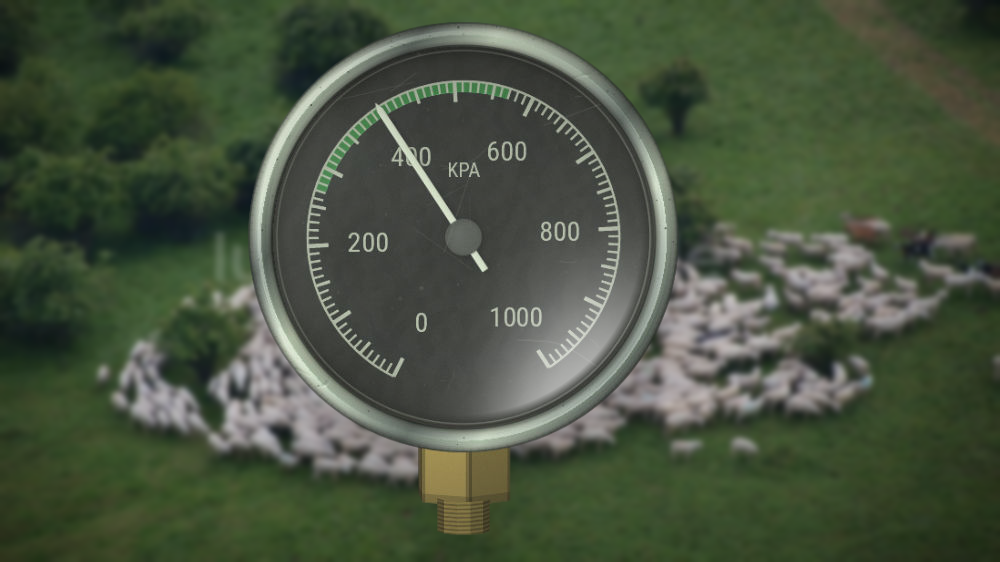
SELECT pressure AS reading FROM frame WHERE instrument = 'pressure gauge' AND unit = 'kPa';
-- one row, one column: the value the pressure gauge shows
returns 400 kPa
